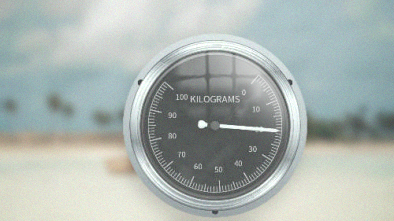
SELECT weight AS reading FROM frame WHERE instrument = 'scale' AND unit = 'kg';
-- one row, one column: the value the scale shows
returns 20 kg
